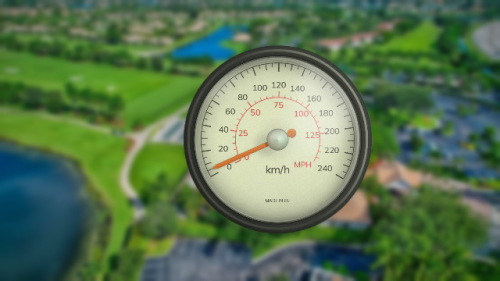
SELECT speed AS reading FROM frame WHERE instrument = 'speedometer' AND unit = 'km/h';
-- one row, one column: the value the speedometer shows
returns 5 km/h
